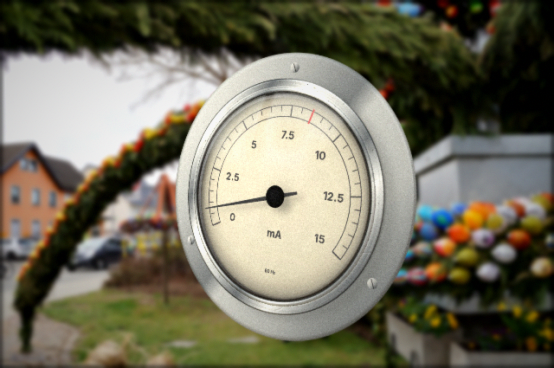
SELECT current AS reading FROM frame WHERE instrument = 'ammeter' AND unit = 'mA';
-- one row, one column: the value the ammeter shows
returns 0.75 mA
